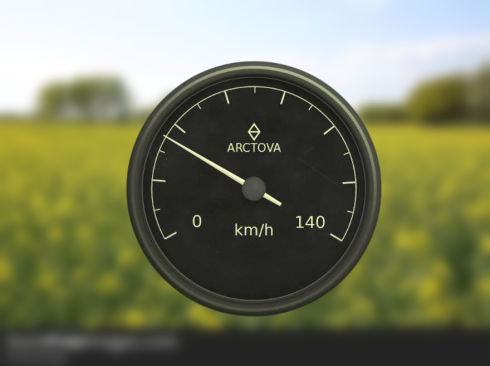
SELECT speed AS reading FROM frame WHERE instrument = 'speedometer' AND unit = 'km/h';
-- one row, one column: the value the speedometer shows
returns 35 km/h
